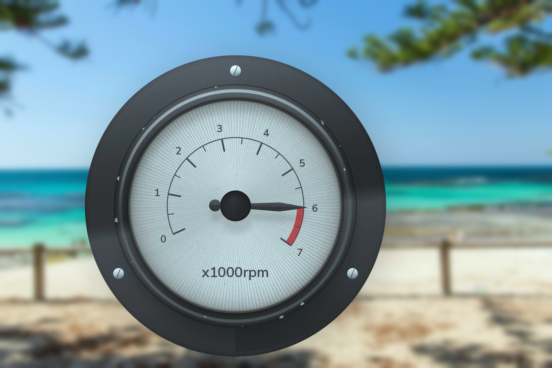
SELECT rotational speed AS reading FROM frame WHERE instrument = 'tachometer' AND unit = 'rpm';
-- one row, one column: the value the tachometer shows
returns 6000 rpm
